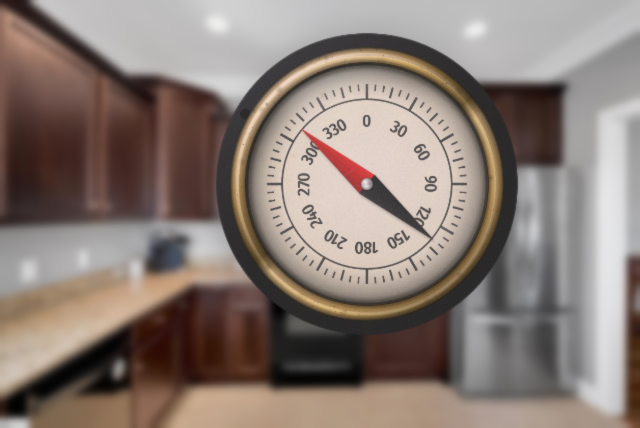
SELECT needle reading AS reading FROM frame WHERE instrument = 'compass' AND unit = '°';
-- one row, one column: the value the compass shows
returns 310 °
